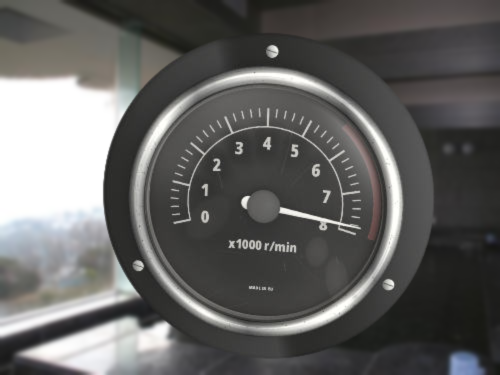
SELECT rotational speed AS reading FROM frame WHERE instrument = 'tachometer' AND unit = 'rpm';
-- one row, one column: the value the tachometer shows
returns 7800 rpm
